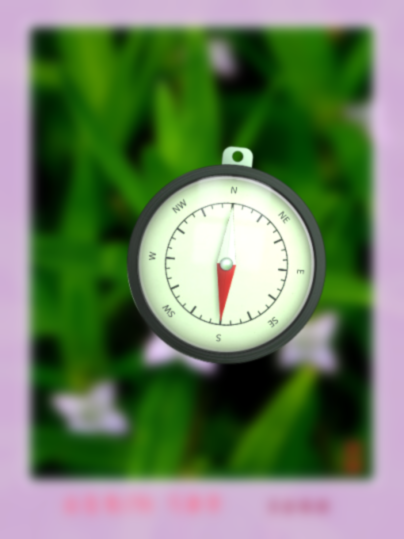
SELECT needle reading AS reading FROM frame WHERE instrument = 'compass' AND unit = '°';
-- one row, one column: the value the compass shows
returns 180 °
